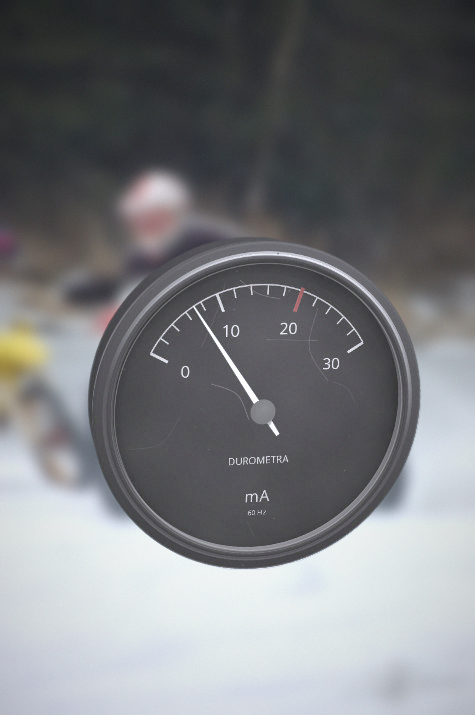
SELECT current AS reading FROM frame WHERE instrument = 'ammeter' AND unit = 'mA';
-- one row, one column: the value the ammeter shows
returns 7 mA
